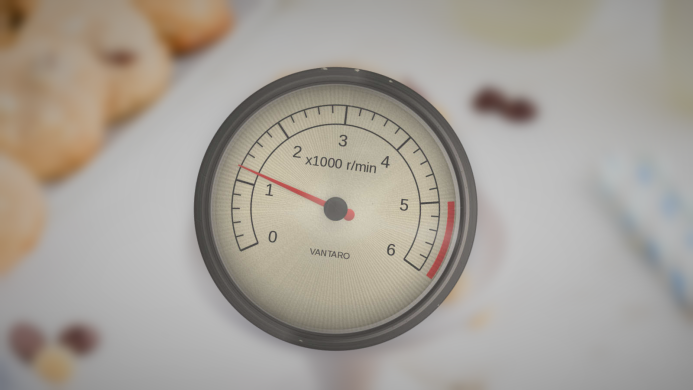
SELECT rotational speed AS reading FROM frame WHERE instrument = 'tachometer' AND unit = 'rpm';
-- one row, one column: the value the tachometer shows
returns 1200 rpm
